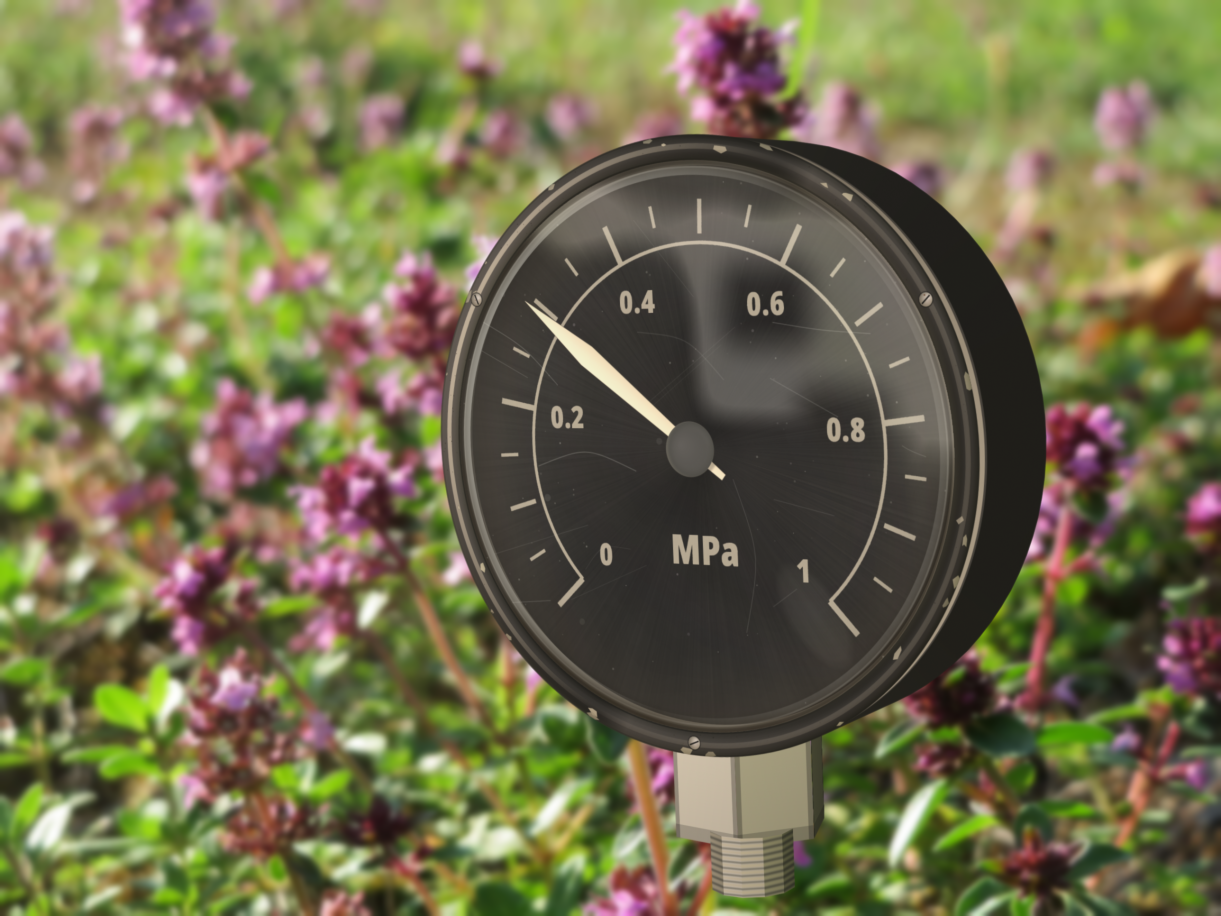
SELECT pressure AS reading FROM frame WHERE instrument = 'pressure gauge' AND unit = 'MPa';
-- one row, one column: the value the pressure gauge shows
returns 0.3 MPa
